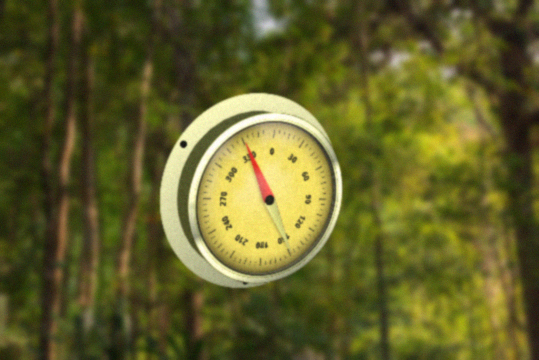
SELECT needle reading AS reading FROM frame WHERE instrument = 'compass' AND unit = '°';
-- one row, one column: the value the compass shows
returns 330 °
